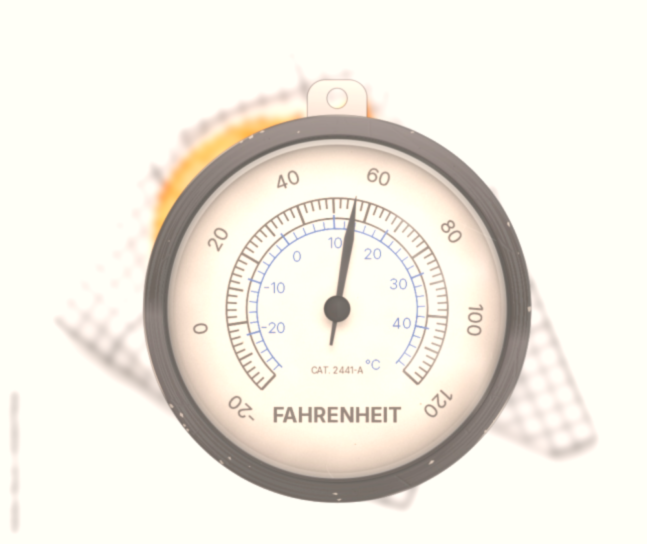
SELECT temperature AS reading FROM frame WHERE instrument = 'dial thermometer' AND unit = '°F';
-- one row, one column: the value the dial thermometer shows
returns 56 °F
